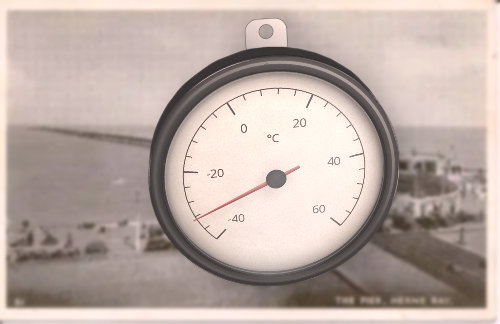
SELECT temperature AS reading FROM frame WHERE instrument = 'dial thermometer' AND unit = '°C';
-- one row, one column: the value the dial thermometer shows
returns -32 °C
